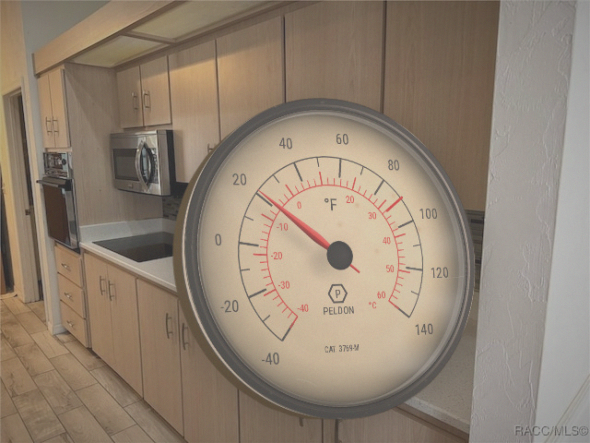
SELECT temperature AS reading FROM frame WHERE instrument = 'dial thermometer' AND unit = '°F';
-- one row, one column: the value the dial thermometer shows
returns 20 °F
